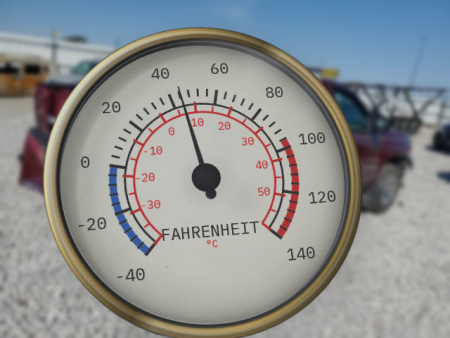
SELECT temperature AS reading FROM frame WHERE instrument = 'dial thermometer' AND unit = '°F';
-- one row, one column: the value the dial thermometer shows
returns 44 °F
